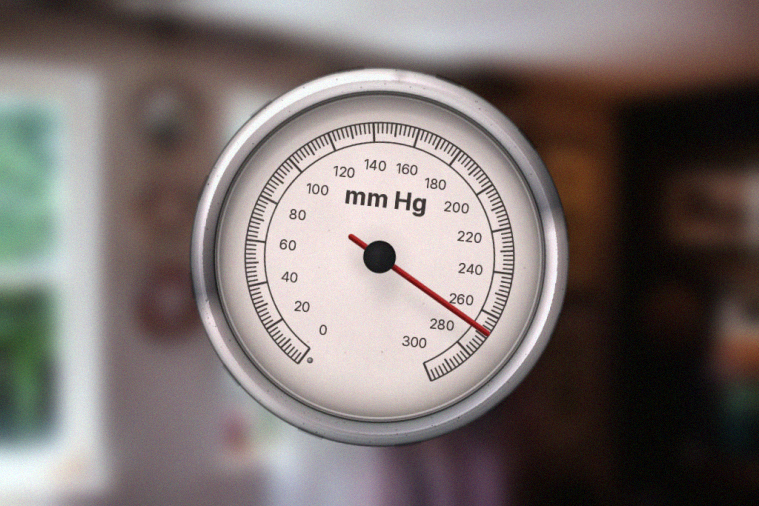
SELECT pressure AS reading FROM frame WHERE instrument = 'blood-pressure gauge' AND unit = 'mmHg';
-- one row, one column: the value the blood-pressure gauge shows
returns 268 mmHg
